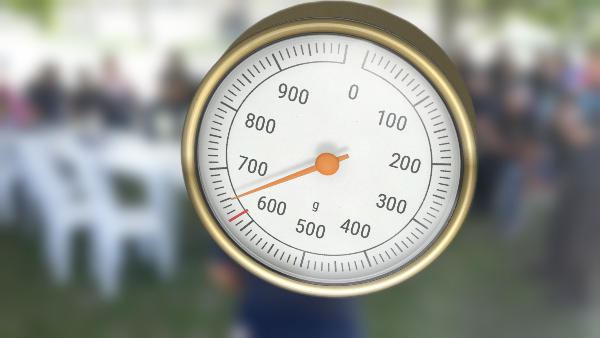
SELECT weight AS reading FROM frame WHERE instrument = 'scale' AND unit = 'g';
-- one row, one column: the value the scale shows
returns 650 g
